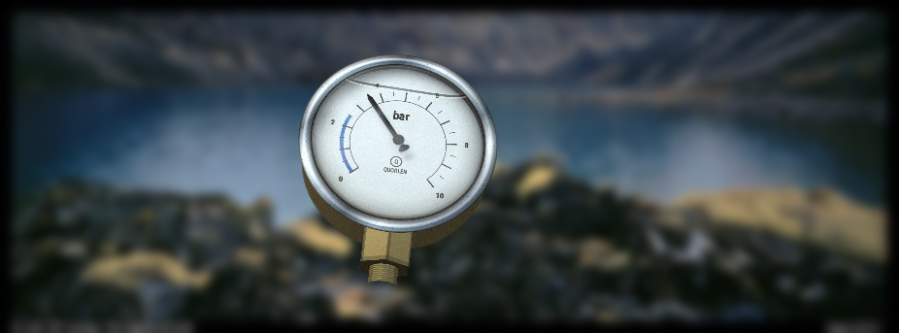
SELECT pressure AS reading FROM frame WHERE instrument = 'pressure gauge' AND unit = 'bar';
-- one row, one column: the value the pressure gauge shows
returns 3.5 bar
